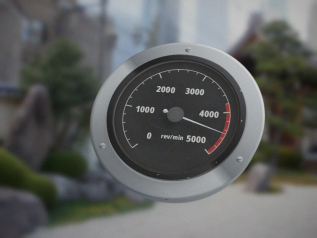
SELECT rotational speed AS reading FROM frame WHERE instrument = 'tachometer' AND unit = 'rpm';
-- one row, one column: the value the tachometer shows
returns 4500 rpm
